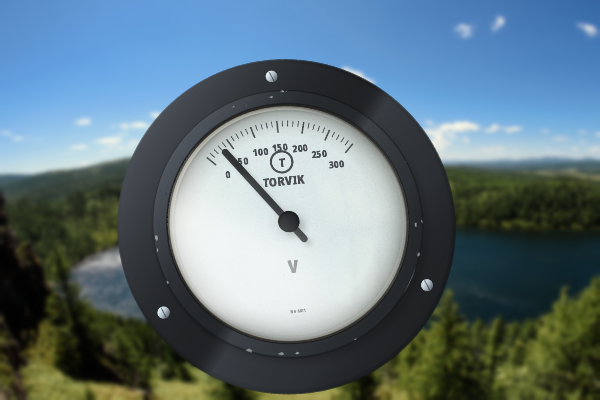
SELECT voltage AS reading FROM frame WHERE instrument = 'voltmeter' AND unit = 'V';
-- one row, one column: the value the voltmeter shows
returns 30 V
